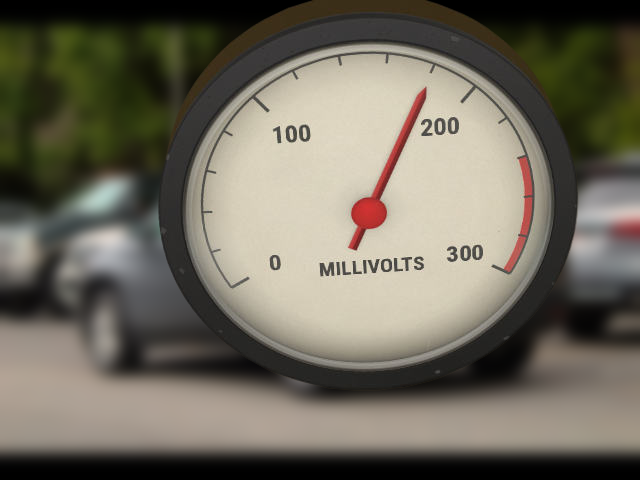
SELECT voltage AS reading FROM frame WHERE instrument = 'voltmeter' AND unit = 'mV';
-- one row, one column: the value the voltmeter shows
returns 180 mV
